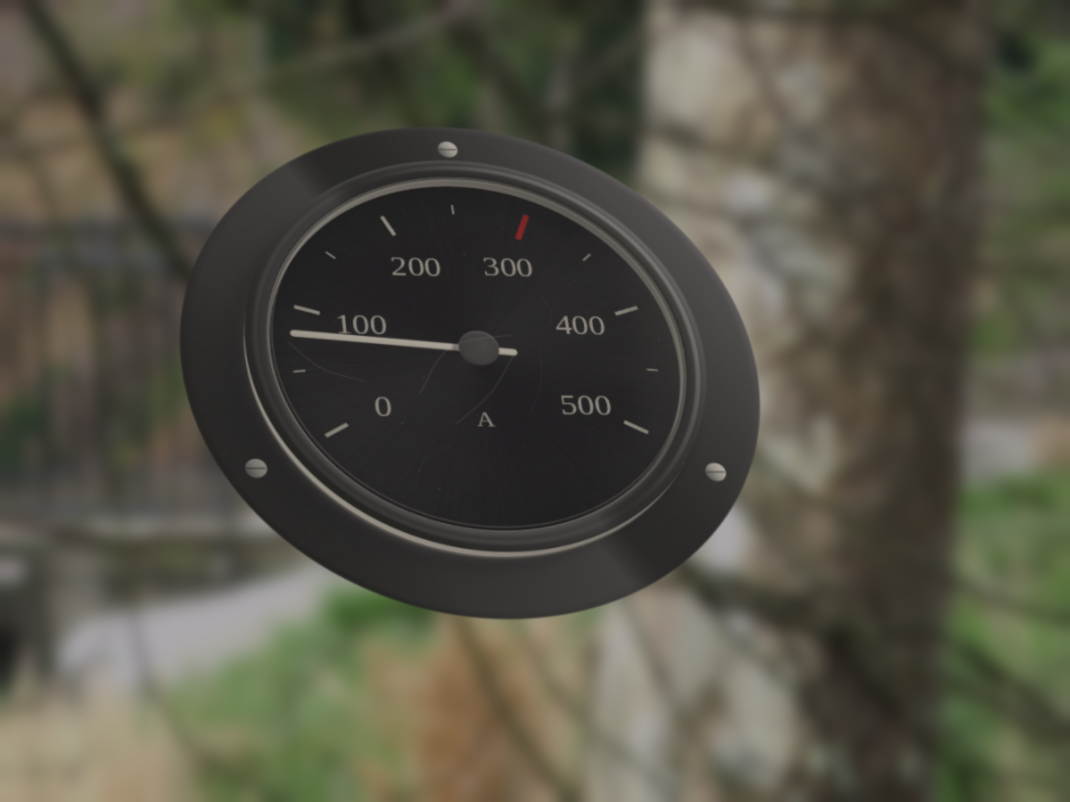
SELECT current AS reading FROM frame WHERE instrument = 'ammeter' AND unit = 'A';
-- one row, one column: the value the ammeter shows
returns 75 A
